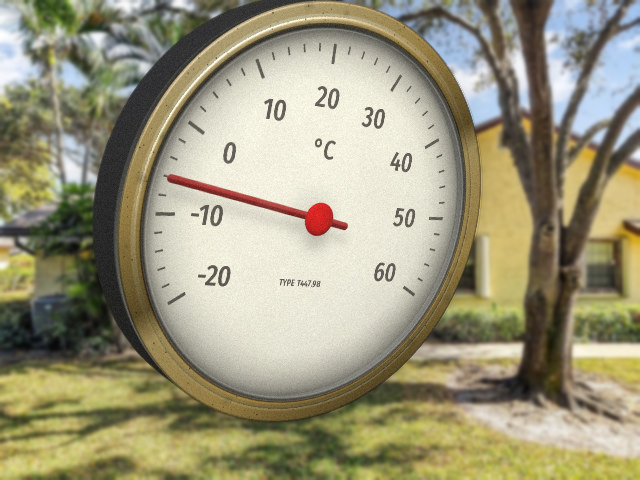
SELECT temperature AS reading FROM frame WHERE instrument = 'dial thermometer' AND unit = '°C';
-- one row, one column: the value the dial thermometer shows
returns -6 °C
